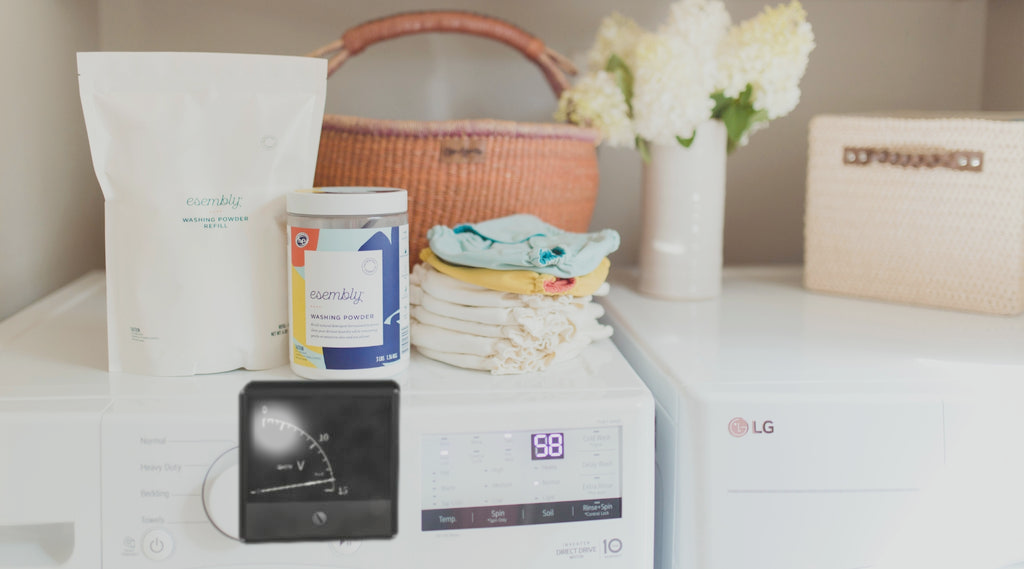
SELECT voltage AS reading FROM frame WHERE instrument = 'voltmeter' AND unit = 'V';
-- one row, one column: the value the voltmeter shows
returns 14 V
